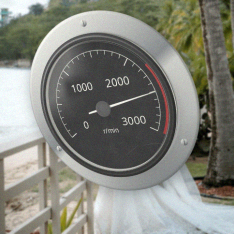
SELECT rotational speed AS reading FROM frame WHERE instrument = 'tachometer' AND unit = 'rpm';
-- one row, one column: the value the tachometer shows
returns 2500 rpm
